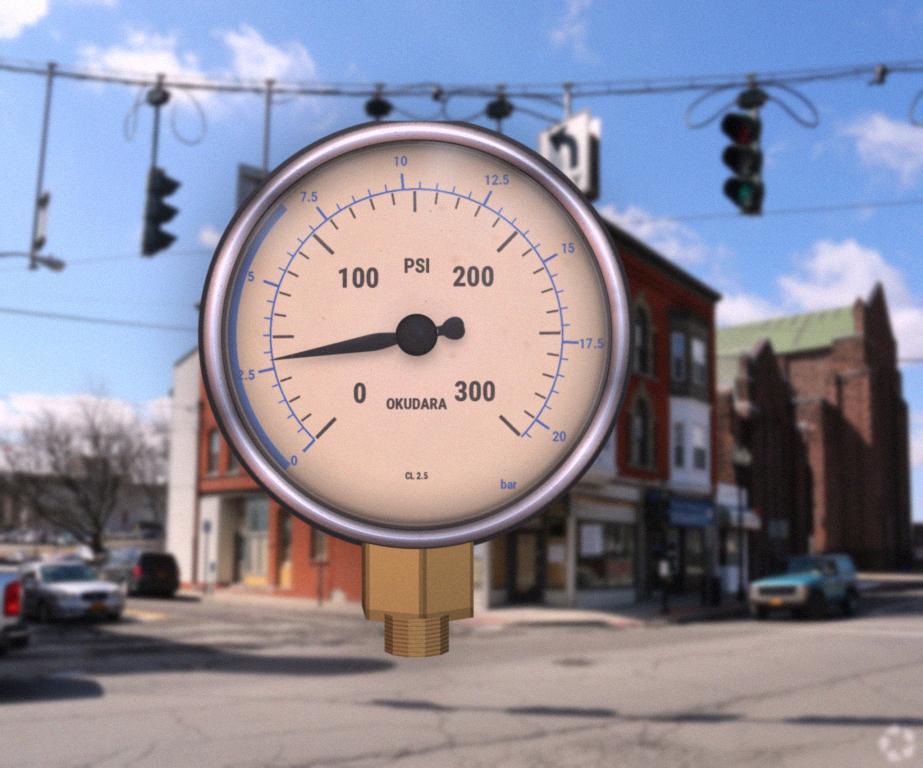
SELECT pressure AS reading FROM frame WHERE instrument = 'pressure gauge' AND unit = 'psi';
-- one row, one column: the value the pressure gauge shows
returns 40 psi
